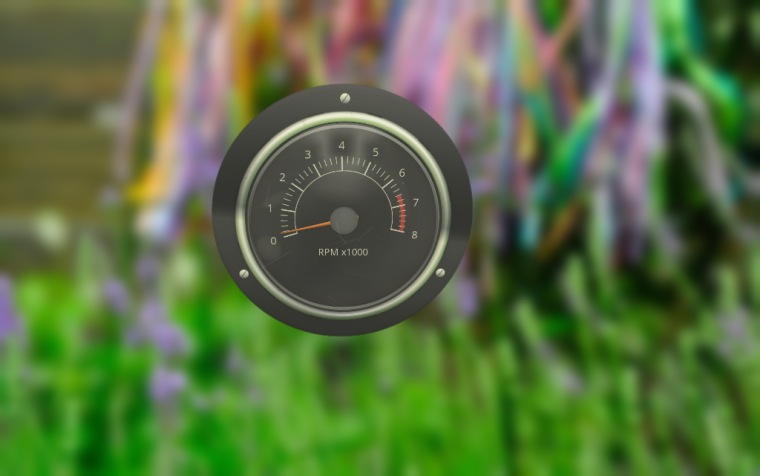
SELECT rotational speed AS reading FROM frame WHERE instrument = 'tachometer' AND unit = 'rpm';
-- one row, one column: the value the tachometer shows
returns 200 rpm
